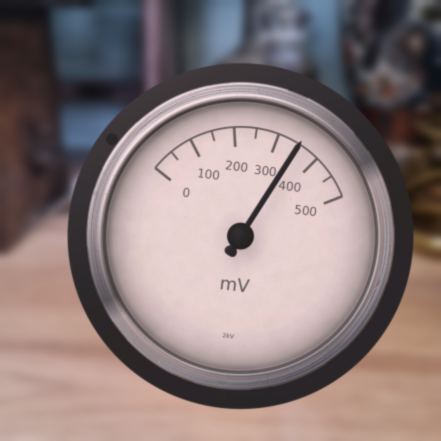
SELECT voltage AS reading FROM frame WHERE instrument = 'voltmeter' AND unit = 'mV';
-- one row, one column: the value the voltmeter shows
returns 350 mV
